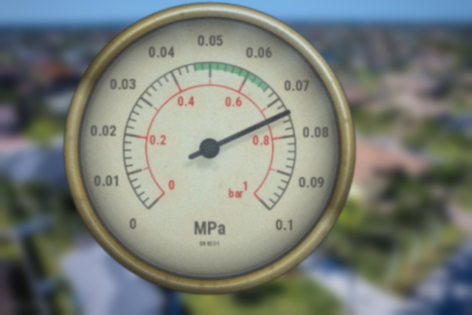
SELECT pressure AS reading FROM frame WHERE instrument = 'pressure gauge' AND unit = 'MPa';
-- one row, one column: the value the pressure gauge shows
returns 0.074 MPa
